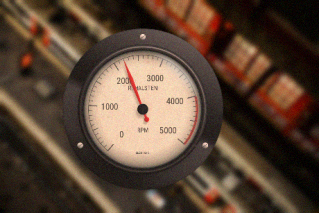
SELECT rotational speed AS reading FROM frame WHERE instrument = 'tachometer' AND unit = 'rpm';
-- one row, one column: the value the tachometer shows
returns 2200 rpm
